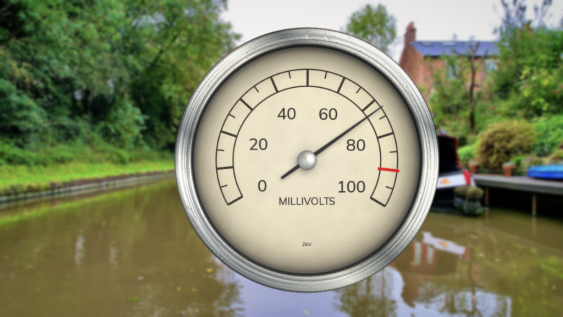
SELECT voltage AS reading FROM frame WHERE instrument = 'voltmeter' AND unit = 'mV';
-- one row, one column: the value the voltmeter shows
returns 72.5 mV
